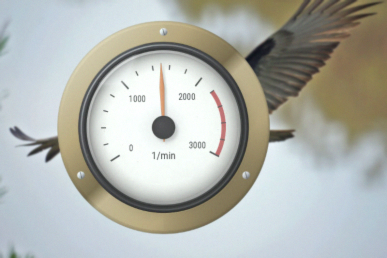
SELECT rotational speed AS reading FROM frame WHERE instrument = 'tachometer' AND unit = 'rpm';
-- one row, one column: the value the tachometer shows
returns 1500 rpm
